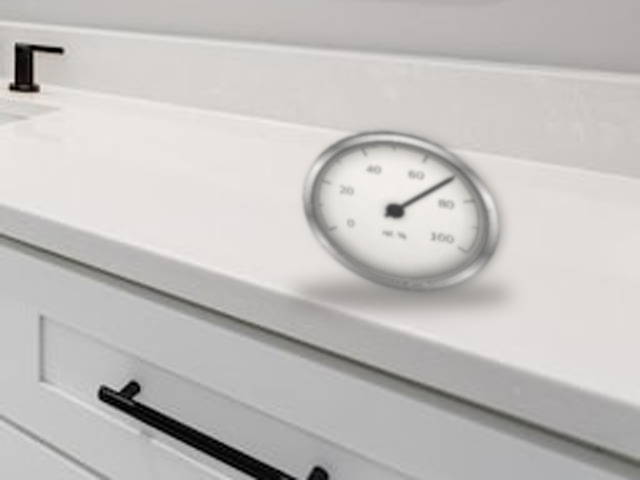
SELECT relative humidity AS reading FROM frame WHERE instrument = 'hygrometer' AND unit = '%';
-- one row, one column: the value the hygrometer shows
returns 70 %
